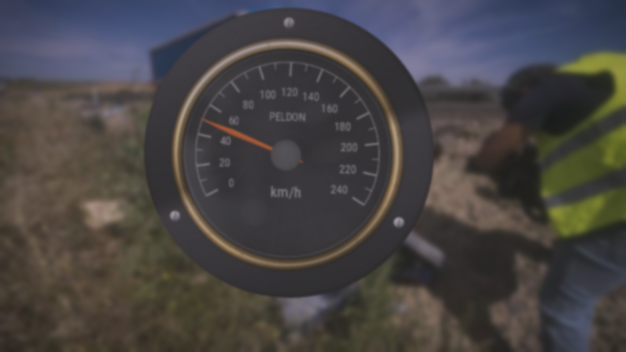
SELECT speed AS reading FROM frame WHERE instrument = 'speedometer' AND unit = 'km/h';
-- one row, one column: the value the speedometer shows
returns 50 km/h
